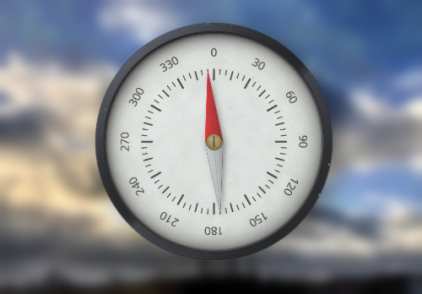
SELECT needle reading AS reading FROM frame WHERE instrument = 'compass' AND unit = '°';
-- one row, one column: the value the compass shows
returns 355 °
